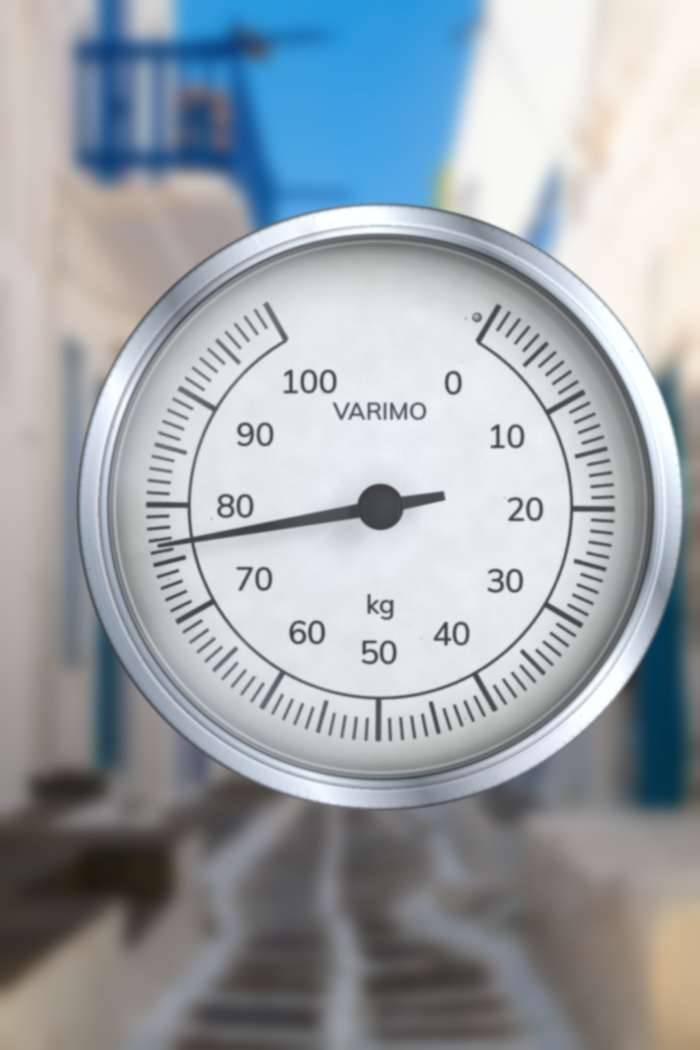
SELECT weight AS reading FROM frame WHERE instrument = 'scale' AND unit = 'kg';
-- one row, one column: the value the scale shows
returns 76.5 kg
